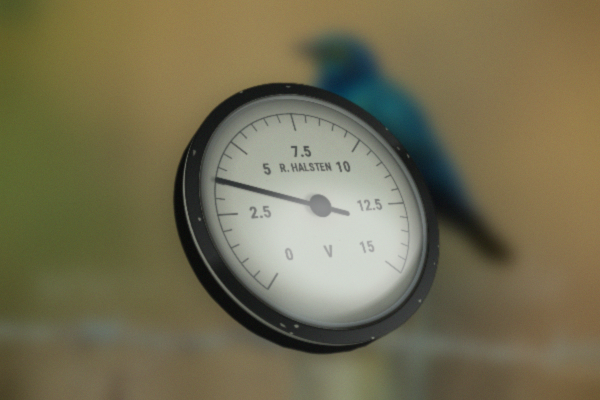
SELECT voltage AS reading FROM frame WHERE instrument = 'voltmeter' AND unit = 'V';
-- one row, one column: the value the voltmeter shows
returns 3.5 V
